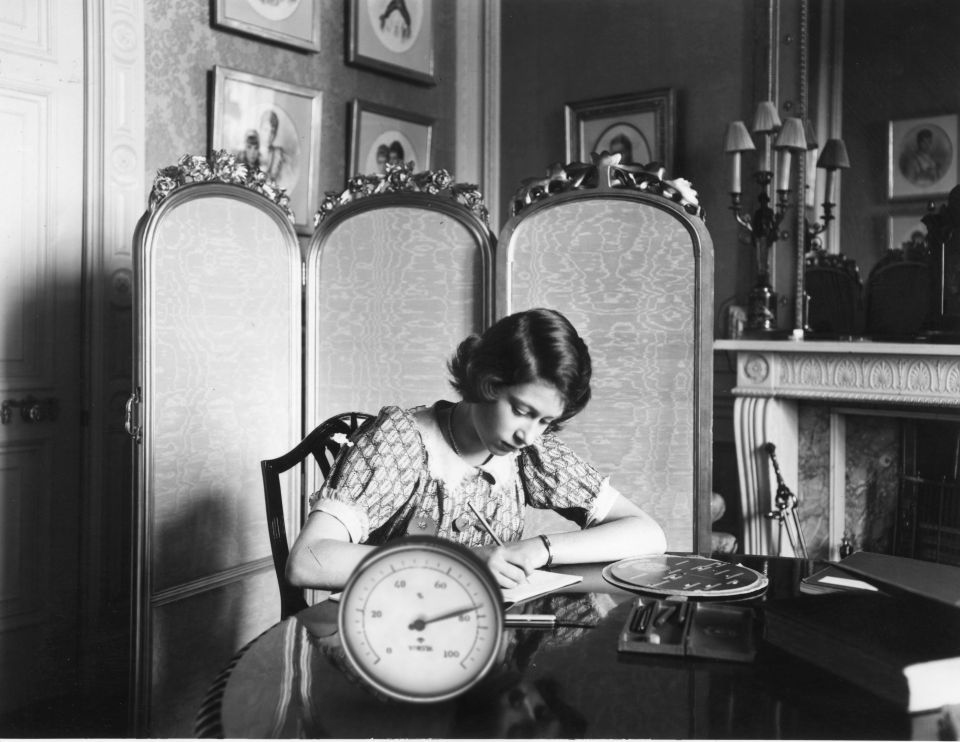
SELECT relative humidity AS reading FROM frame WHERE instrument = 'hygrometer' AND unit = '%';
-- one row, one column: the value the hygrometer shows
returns 76 %
